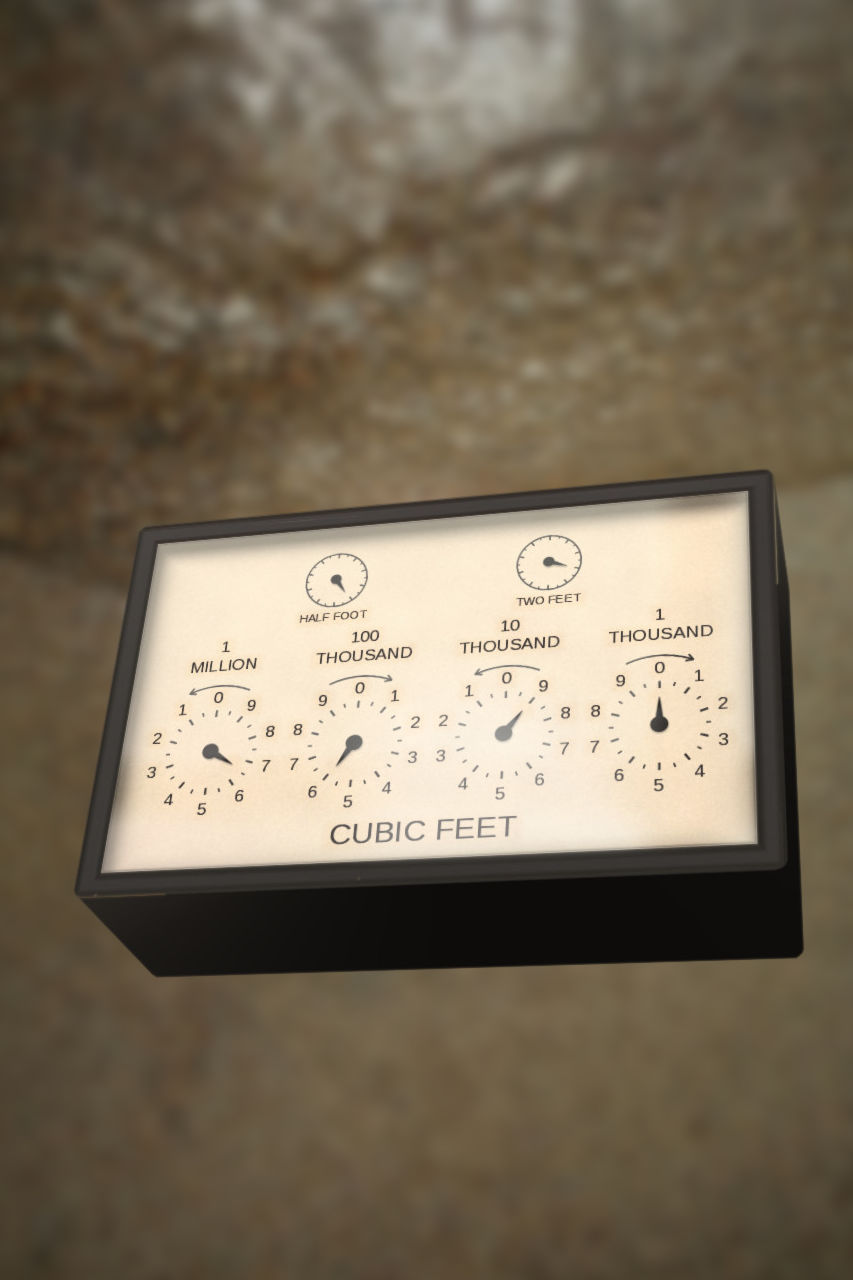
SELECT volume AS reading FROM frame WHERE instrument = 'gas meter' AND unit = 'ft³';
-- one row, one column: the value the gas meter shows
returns 659000 ft³
